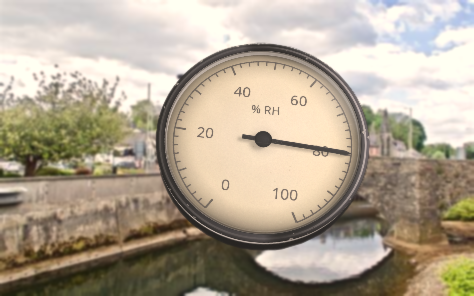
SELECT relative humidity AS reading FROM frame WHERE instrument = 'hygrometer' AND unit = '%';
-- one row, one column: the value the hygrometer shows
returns 80 %
